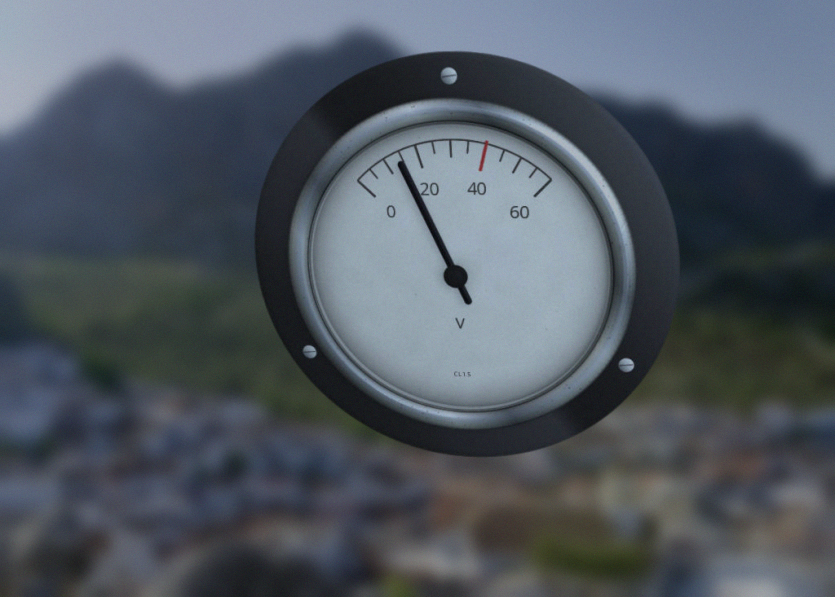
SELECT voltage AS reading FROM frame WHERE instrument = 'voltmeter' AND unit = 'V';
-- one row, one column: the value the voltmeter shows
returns 15 V
